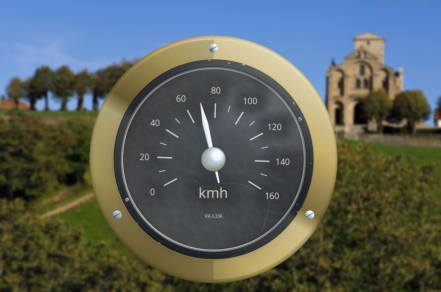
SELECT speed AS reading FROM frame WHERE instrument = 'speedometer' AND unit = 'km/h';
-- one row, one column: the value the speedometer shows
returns 70 km/h
